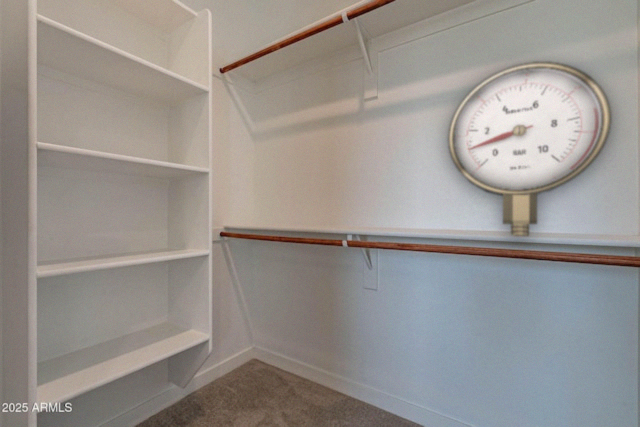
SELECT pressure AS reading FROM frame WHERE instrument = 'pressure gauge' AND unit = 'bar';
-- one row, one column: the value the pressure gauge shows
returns 1 bar
